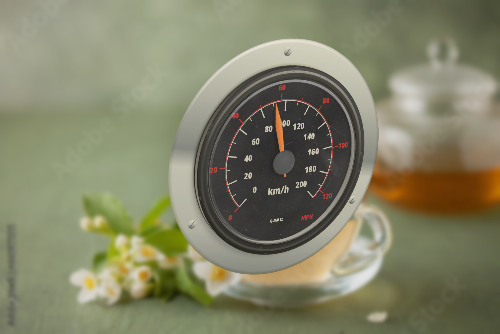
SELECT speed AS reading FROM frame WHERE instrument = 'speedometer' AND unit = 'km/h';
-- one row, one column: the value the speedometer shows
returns 90 km/h
